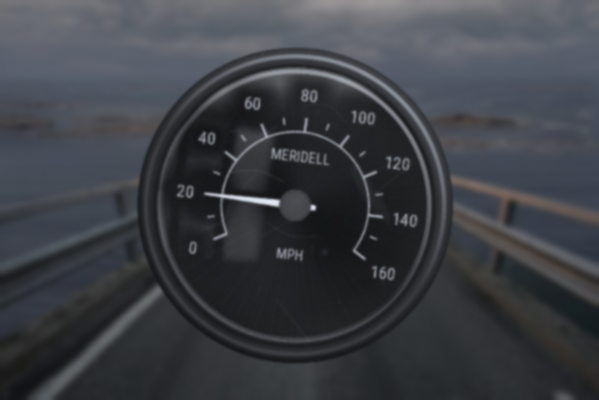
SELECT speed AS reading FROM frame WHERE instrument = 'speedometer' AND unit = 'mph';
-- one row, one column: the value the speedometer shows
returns 20 mph
